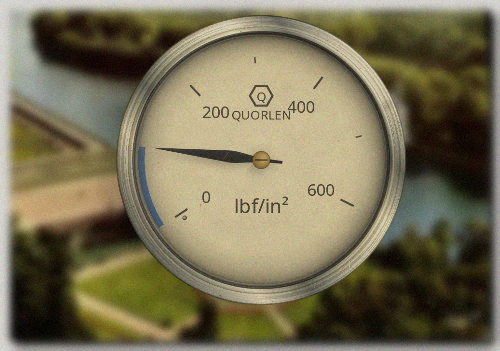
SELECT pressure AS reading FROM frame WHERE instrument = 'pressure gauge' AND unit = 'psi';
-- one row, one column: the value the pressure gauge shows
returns 100 psi
